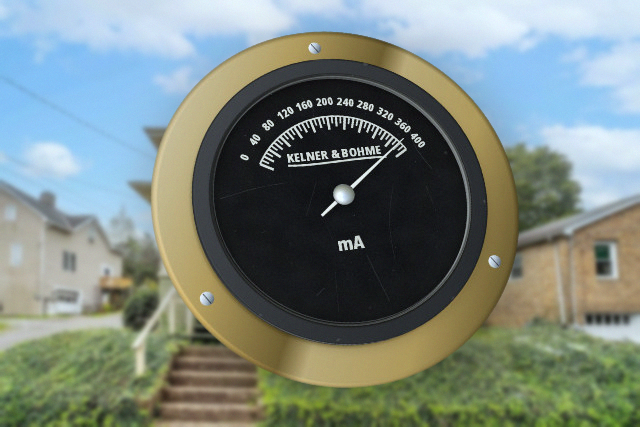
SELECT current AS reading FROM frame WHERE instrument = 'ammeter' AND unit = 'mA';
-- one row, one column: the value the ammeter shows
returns 380 mA
